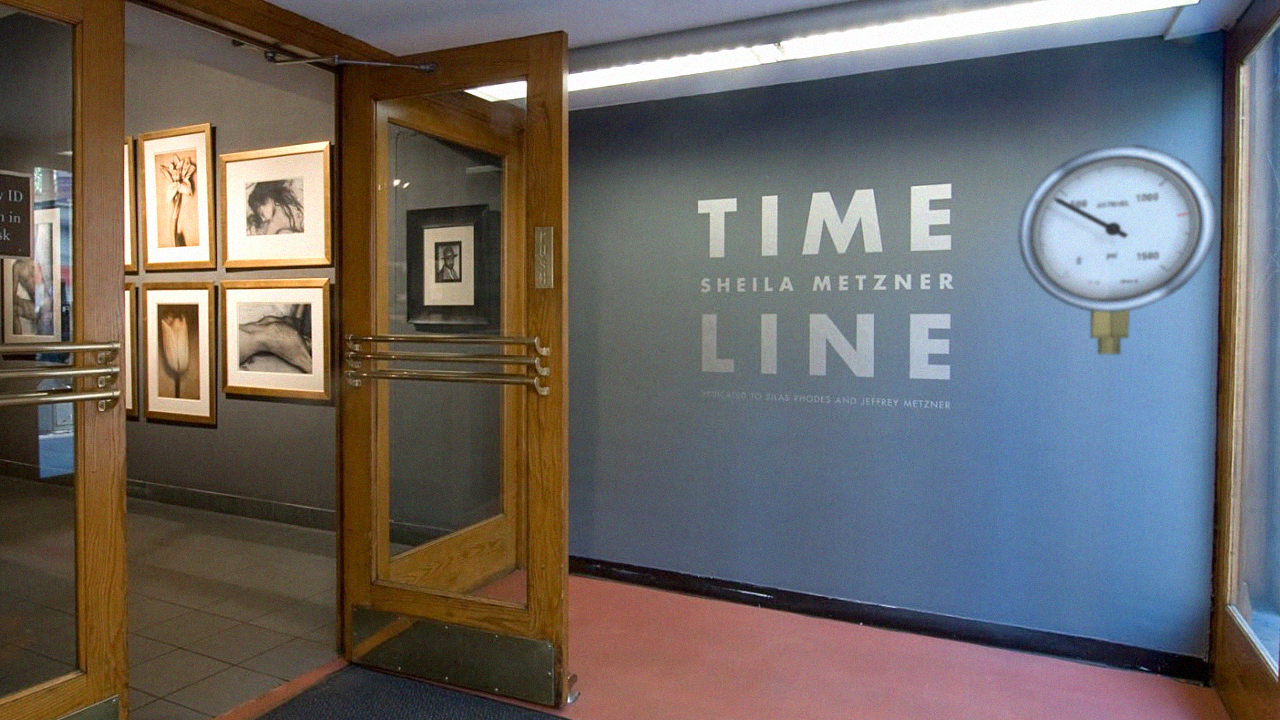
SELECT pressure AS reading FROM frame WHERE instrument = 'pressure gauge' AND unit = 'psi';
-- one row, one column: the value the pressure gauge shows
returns 450 psi
